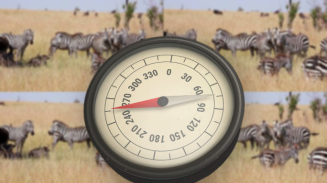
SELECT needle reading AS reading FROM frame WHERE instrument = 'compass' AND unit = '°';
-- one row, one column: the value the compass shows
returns 255 °
